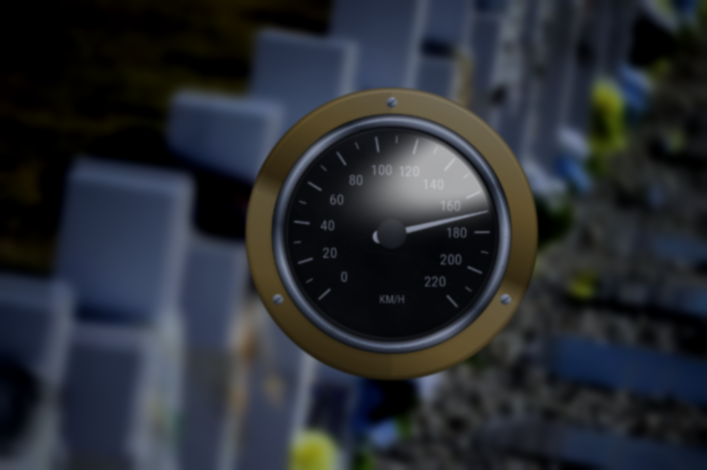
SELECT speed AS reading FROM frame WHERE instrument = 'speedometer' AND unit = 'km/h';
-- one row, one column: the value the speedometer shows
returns 170 km/h
